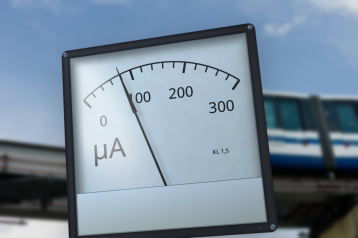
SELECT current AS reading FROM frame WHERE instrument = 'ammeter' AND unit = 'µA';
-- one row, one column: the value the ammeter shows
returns 80 µA
